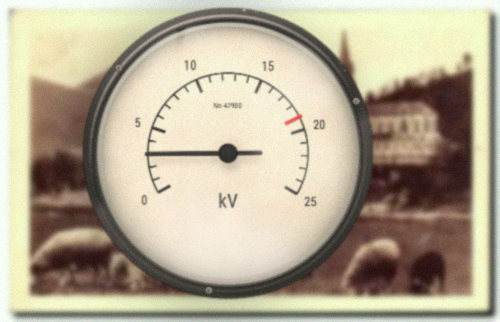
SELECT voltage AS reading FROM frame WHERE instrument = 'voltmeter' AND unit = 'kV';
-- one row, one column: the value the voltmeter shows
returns 3 kV
